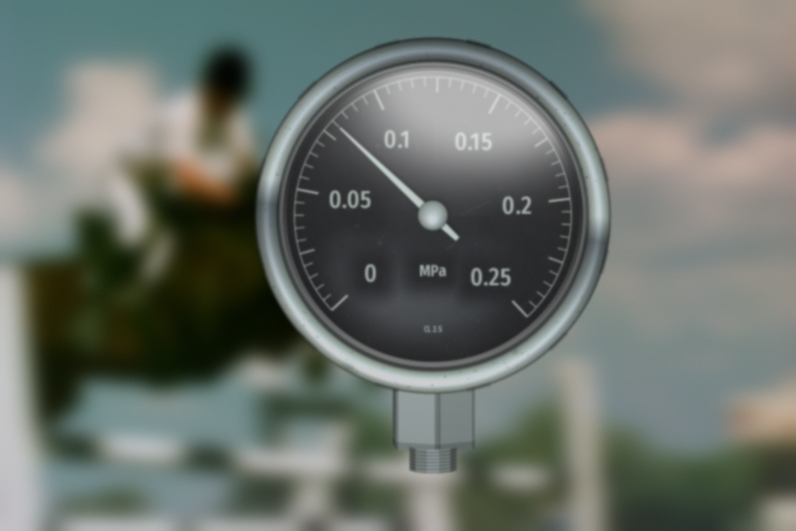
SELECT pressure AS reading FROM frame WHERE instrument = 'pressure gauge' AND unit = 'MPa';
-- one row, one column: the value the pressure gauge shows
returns 0.08 MPa
